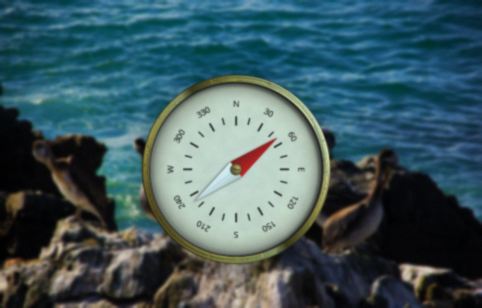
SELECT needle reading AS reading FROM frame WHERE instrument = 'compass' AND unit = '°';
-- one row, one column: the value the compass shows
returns 52.5 °
